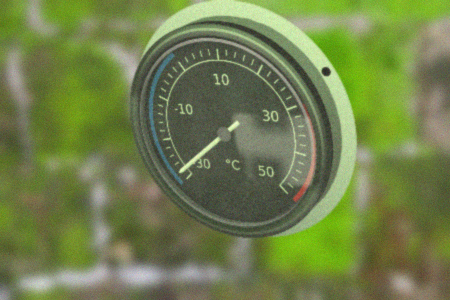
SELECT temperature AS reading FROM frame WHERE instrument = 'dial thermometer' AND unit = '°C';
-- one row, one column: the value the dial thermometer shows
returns -28 °C
